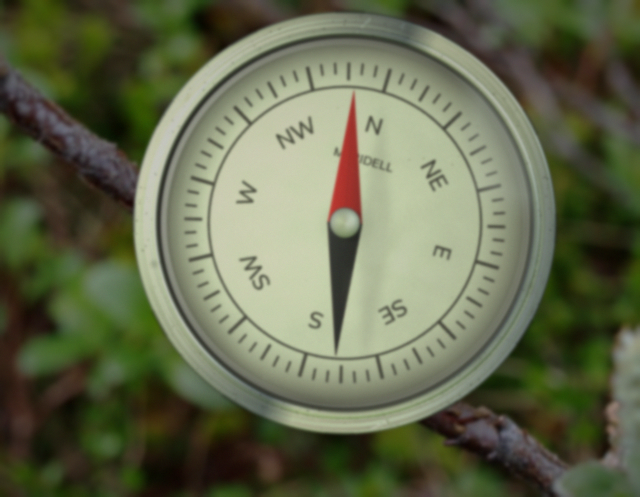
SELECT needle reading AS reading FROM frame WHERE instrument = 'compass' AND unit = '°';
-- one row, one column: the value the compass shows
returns 347.5 °
